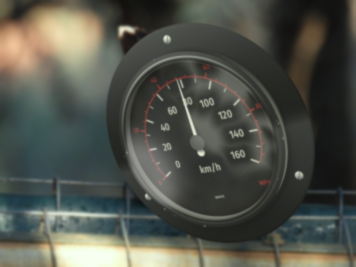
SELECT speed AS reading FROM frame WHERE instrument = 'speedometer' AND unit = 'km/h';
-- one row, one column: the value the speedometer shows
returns 80 km/h
